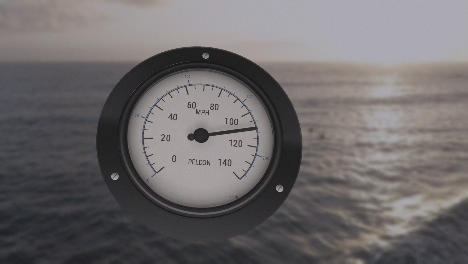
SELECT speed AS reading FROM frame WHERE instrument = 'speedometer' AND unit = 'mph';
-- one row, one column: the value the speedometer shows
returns 110 mph
